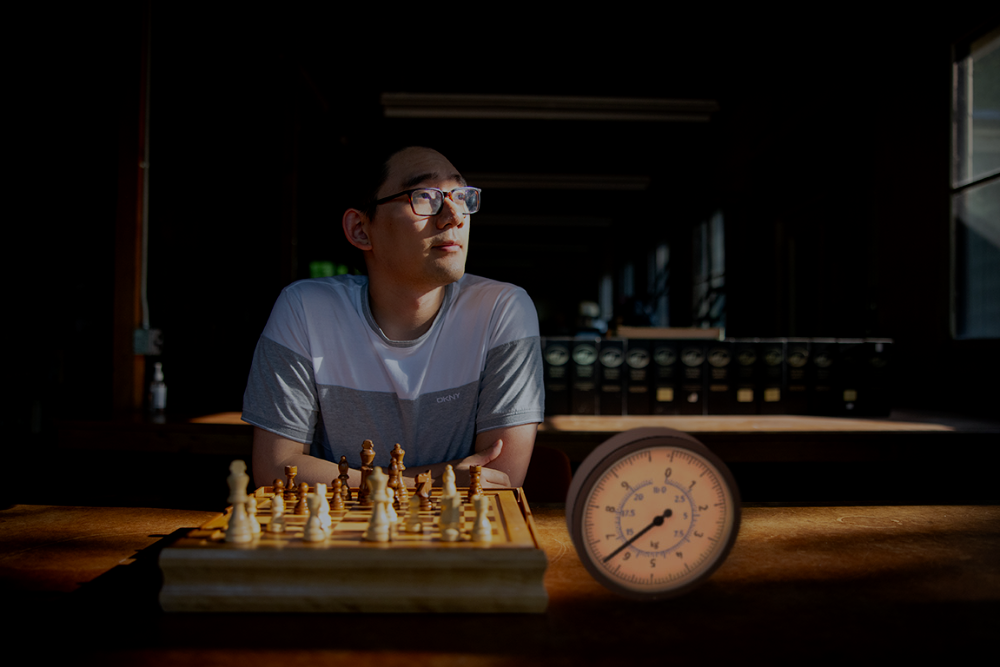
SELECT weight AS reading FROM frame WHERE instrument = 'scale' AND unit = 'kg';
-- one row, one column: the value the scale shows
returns 6.5 kg
